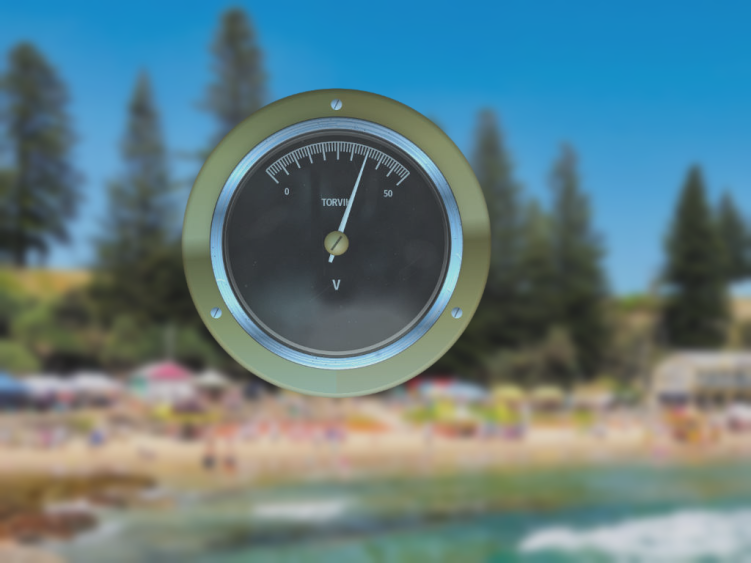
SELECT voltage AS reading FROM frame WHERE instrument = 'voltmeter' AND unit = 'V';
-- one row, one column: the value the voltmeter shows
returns 35 V
